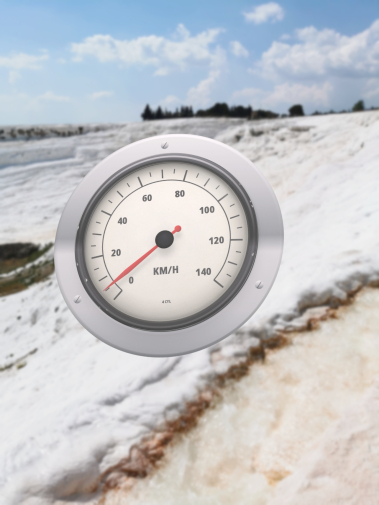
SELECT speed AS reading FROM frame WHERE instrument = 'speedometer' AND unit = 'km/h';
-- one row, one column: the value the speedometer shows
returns 5 km/h
